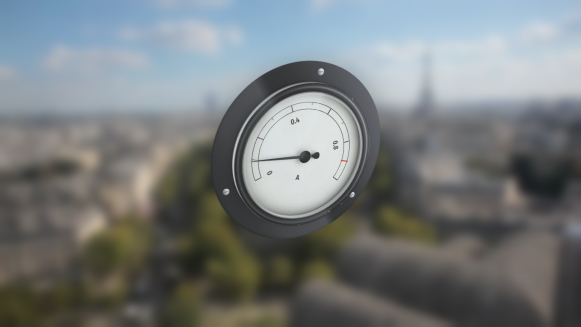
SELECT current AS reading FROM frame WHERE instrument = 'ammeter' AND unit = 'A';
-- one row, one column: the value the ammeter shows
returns 0.1 A
